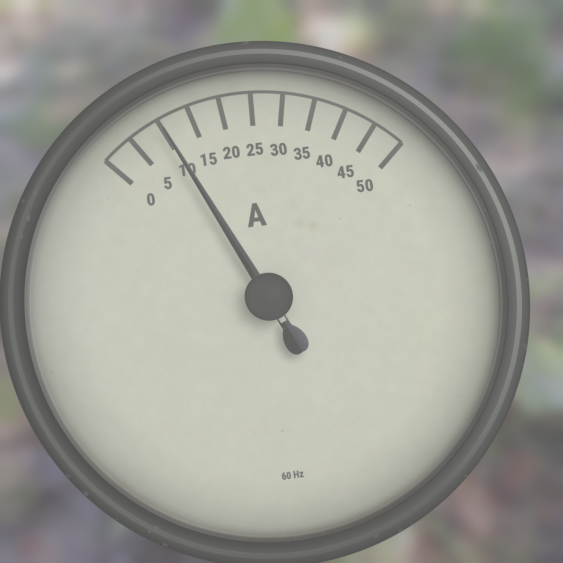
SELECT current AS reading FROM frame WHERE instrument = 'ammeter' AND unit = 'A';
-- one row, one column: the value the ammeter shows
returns 10 A
